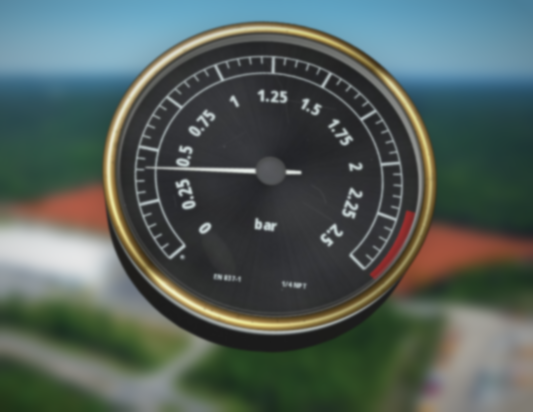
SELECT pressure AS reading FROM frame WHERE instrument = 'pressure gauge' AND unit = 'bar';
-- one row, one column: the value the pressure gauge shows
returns 0.4 bar
